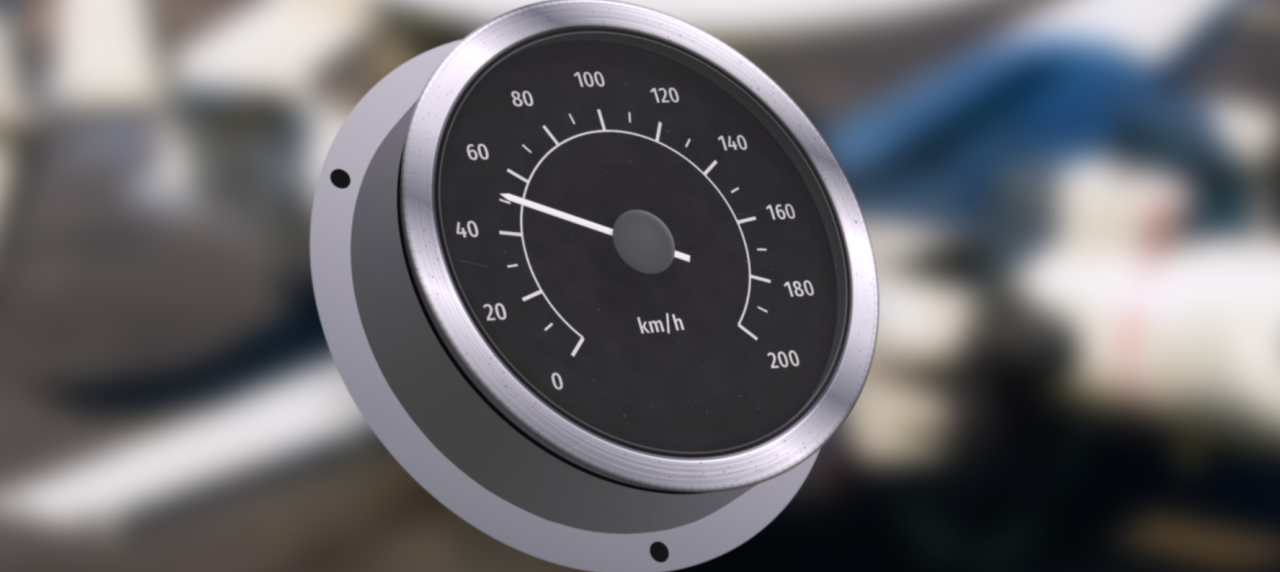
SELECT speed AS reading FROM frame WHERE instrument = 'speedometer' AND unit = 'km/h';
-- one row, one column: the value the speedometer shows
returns 50 km/h
